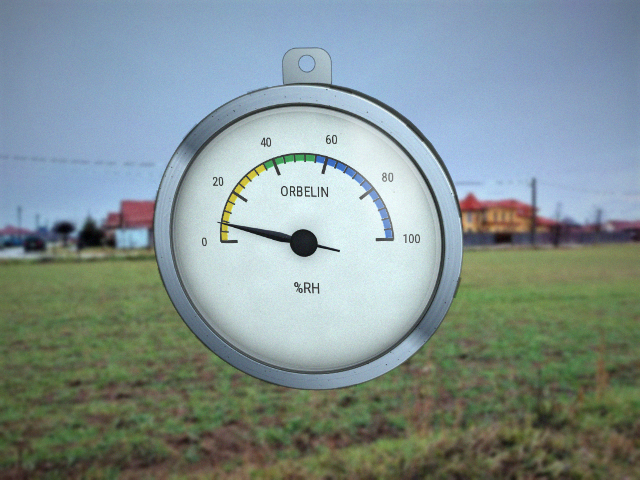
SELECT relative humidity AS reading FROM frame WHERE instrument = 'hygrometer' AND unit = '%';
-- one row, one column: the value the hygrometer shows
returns 8 %
